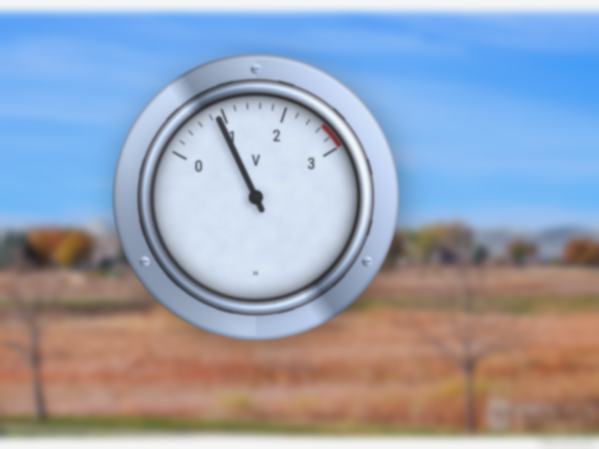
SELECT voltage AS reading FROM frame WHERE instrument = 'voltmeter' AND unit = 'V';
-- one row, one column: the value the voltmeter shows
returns 0.9 V
